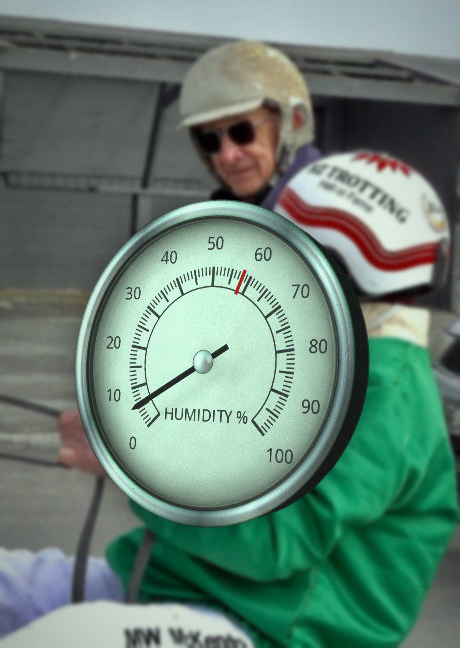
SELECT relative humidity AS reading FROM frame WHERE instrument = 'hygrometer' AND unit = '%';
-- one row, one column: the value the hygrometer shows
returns 5 %
